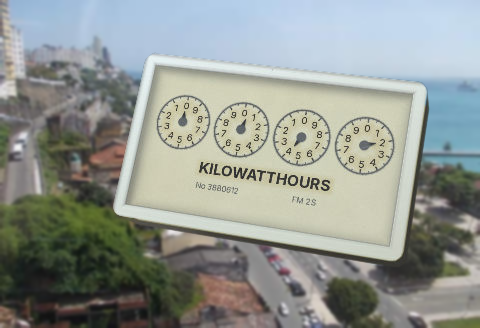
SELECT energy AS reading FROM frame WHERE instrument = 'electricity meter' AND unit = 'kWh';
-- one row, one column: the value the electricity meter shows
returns 42 kWh
